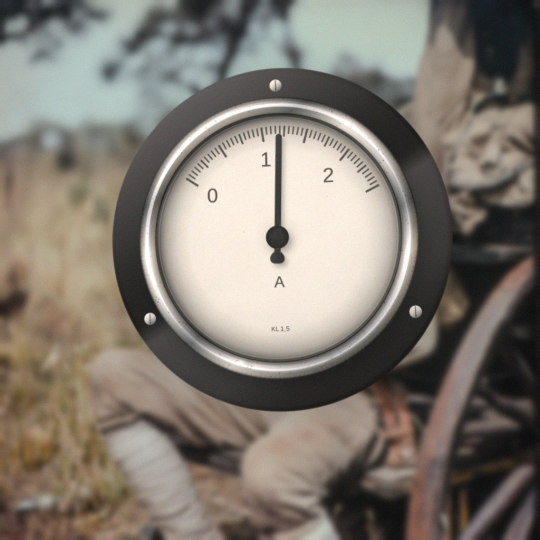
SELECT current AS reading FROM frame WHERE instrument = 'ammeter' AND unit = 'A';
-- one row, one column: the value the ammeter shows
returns 1.2 A
